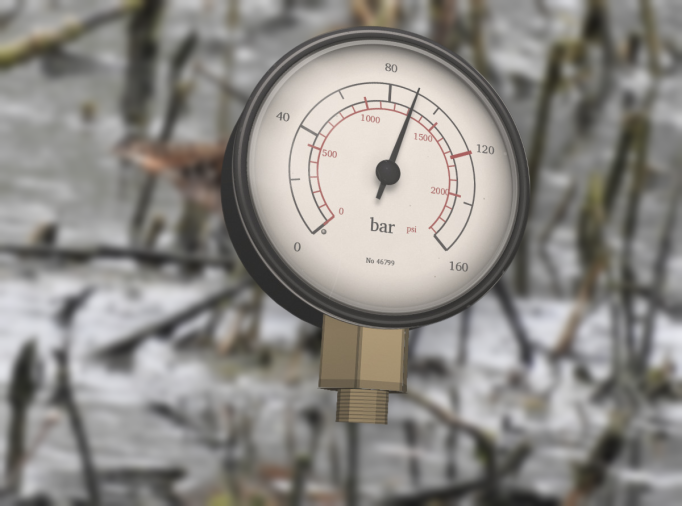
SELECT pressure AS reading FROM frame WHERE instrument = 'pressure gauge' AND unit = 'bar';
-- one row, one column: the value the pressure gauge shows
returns 90 bar
